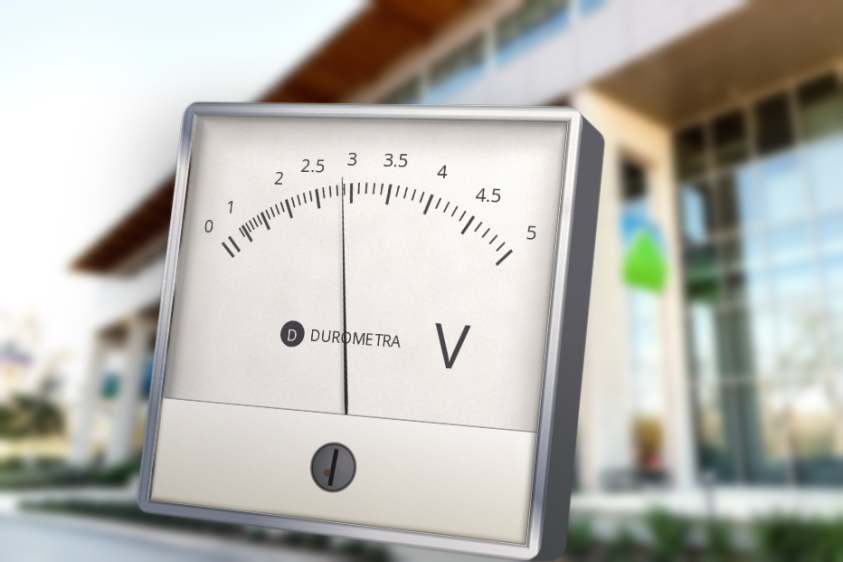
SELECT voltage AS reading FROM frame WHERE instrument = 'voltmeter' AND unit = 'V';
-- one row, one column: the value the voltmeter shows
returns 2.9 V
